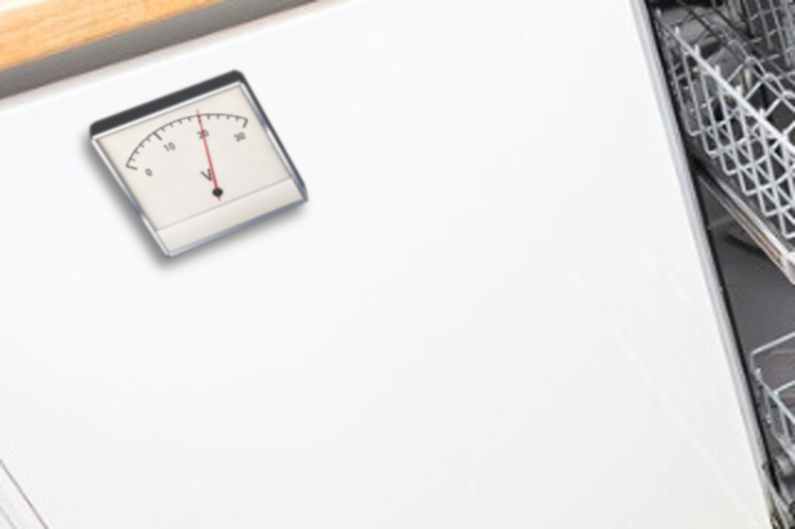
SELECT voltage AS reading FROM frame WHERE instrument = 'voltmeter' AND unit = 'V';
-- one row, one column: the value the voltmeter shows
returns 20 V
